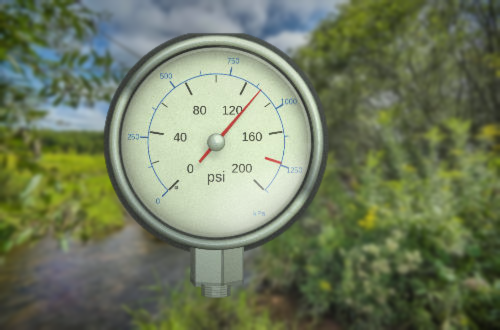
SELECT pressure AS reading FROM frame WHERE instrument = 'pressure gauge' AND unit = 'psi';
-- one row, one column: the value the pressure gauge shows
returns 130 psi
